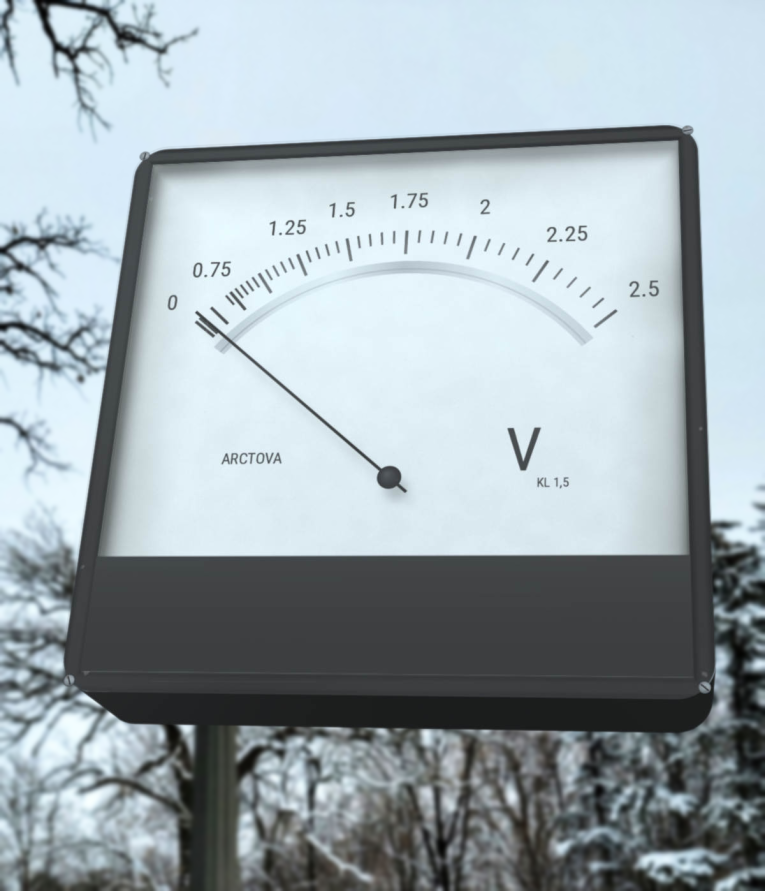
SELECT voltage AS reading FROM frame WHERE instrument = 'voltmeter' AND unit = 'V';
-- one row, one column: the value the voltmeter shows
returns 0.25 V
